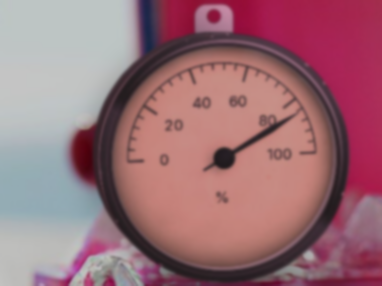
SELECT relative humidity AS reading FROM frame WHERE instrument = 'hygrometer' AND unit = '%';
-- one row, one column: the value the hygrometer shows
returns 84 %
